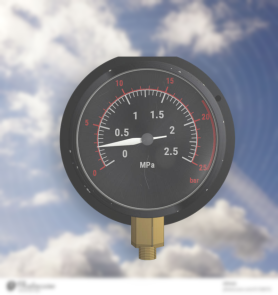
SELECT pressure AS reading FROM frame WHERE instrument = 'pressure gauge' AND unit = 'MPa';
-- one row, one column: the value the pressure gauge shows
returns 0.25 MPa
